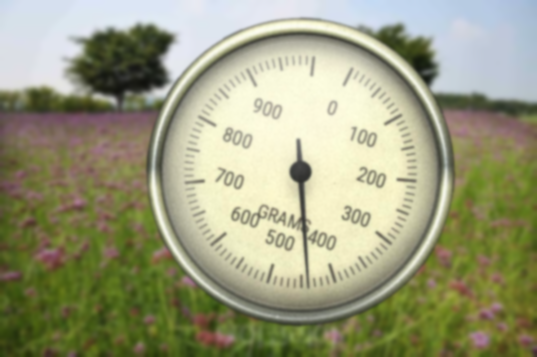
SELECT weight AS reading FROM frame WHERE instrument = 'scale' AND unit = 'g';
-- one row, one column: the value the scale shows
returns 440 g
